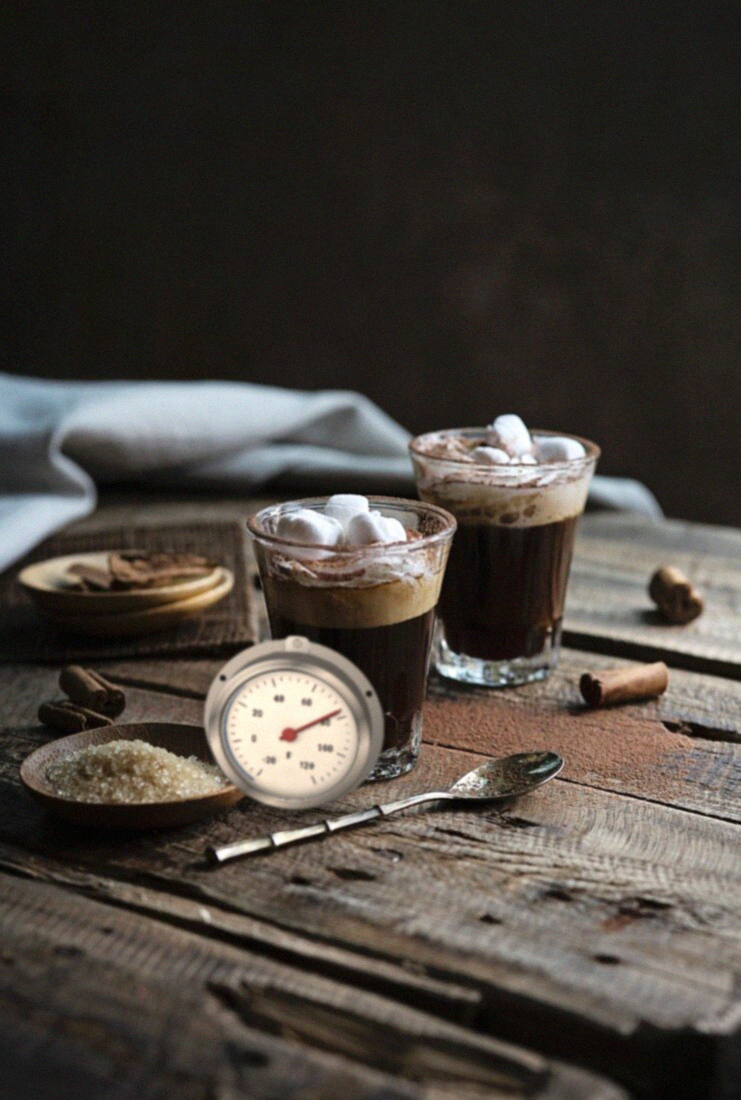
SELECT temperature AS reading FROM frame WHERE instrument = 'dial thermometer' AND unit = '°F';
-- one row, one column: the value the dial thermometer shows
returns 76 °F
